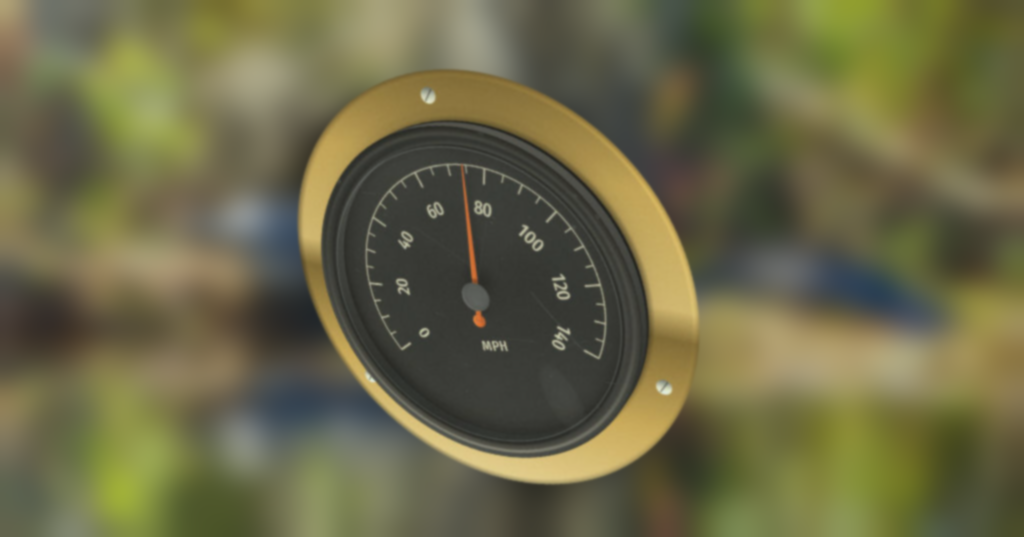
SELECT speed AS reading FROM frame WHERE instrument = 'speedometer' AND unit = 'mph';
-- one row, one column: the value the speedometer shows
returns 75 mph
